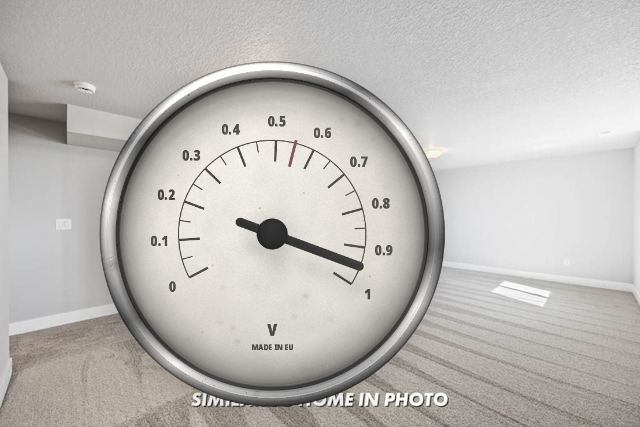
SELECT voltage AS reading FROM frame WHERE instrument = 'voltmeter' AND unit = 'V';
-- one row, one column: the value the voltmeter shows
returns 0.95 V
